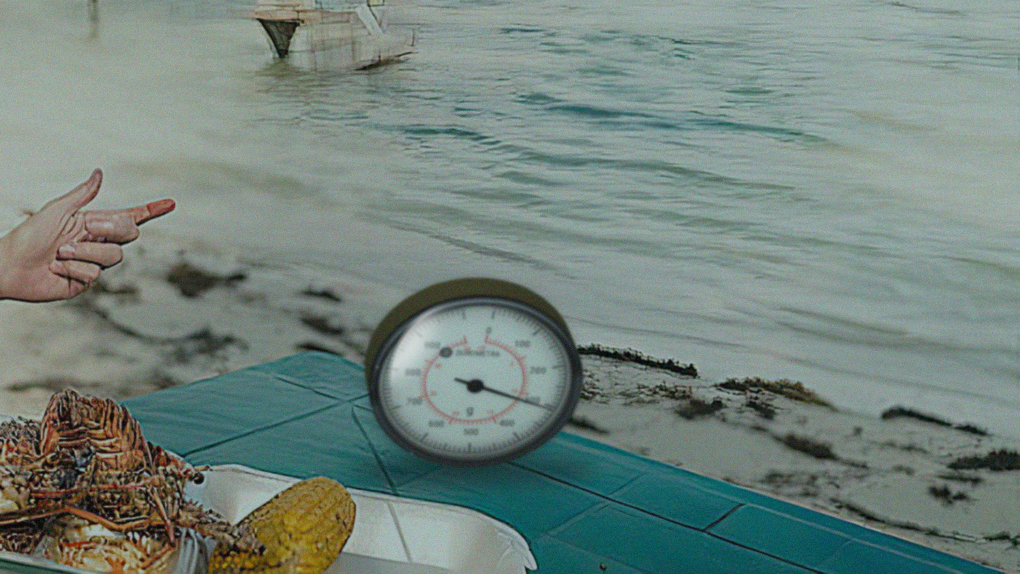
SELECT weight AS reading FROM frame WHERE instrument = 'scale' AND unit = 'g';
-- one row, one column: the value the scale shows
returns 300 g
